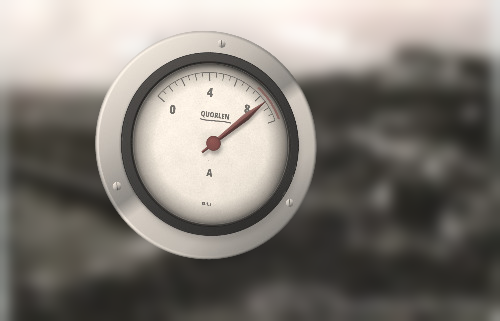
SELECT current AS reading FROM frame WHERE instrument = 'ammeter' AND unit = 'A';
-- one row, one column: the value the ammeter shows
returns 8.5 A
